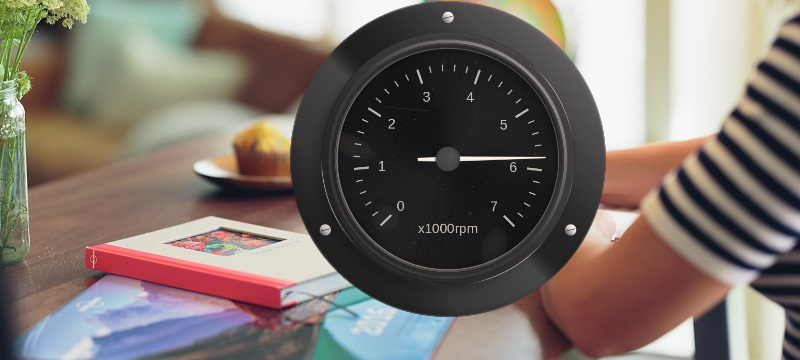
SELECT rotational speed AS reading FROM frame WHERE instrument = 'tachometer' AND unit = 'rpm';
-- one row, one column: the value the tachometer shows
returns 5800 rpm
